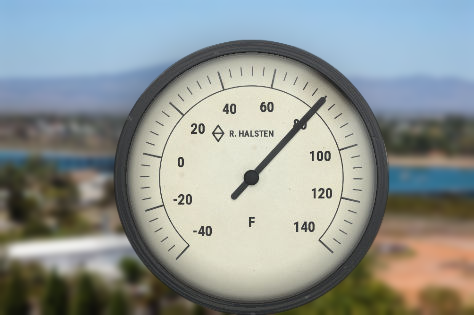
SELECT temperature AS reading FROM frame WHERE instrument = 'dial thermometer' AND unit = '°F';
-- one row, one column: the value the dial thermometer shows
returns 80 °F
